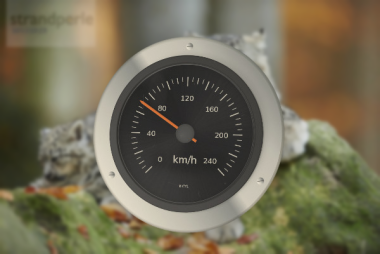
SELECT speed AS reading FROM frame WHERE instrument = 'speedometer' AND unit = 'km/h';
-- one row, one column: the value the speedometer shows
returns 70 km/h
